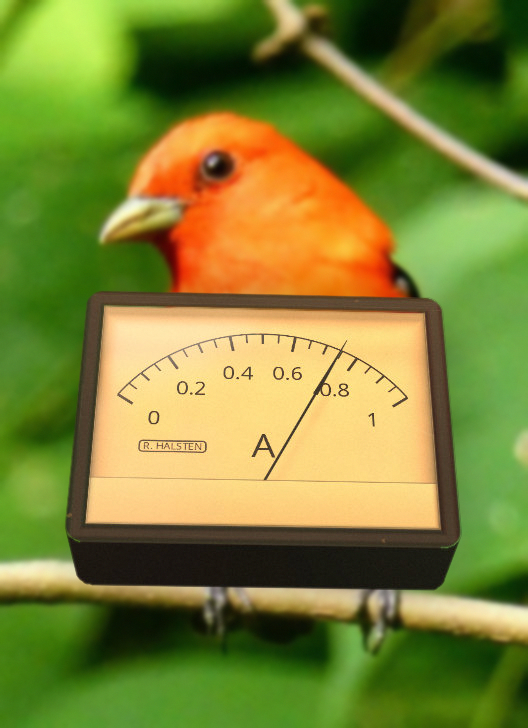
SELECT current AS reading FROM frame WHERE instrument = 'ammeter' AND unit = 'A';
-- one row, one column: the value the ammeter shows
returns 0.75 A
